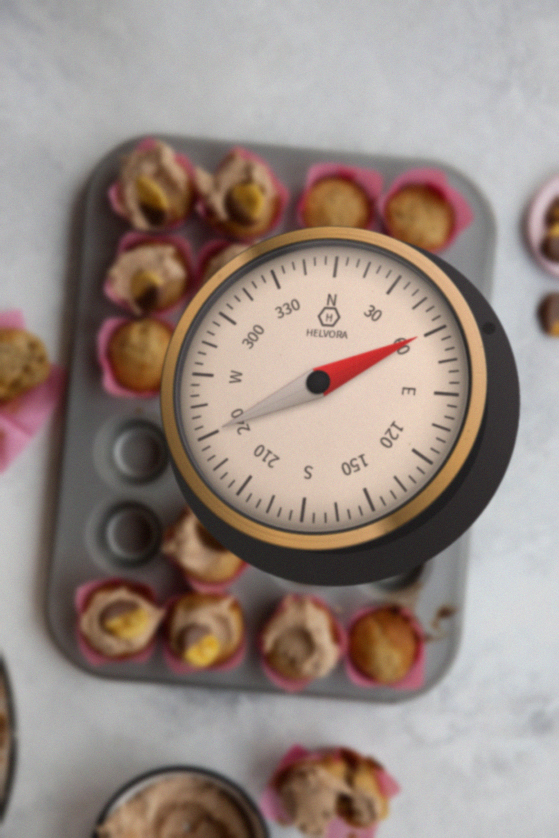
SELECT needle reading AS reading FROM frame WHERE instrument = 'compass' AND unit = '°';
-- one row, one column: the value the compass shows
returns 60 °
